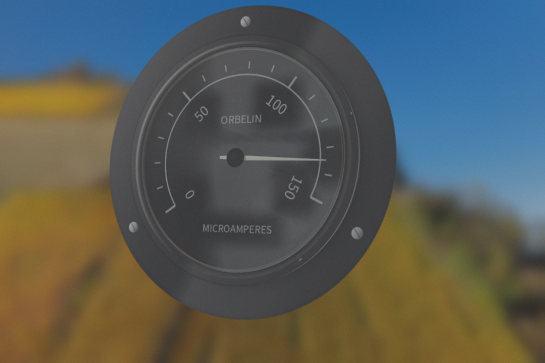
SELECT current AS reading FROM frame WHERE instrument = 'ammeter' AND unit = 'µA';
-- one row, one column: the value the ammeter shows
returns 135 µA
